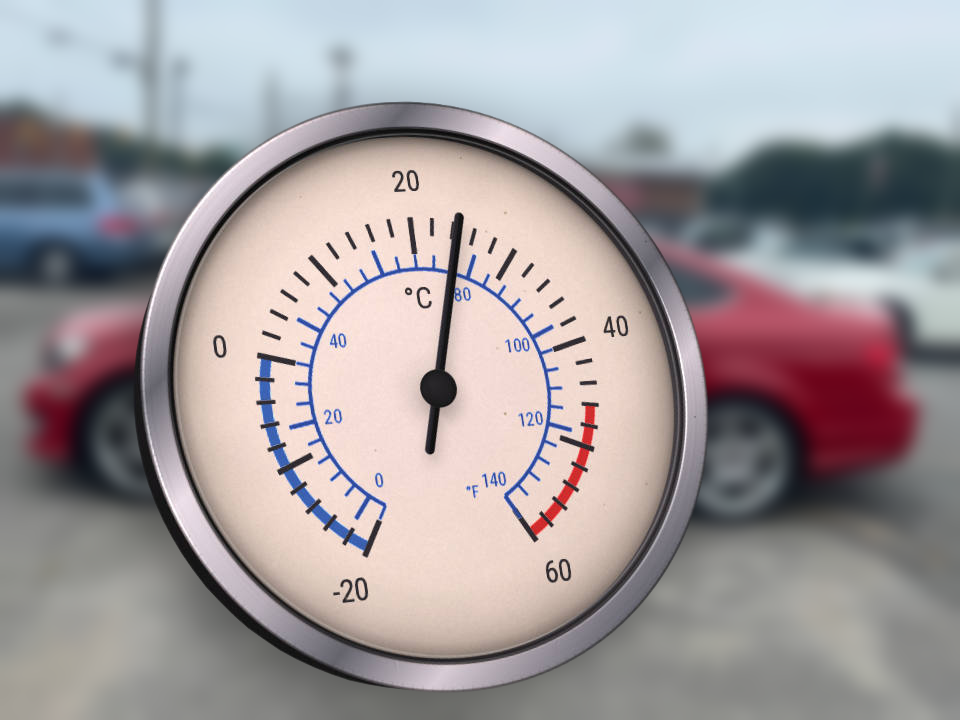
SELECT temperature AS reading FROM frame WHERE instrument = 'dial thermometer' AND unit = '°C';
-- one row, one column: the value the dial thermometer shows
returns 24 °C
